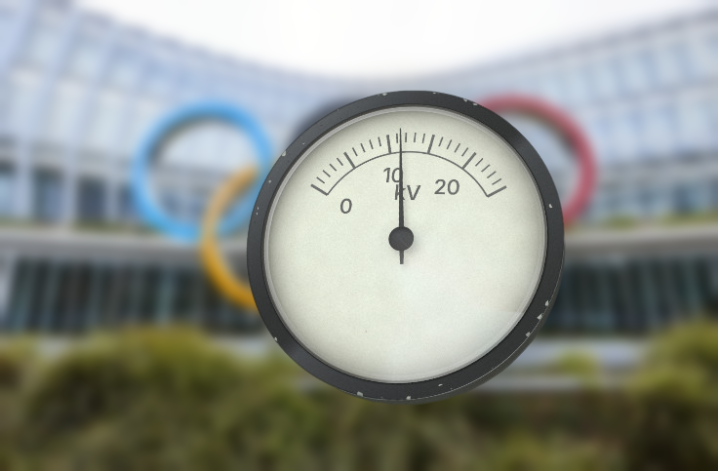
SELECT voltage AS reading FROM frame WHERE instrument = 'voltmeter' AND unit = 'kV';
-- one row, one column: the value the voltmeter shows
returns 11.5 kV
